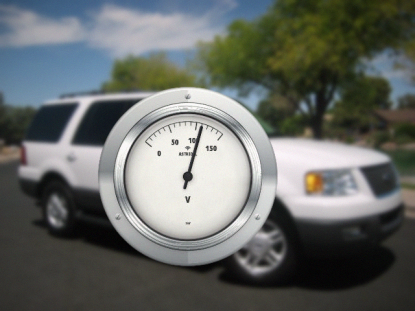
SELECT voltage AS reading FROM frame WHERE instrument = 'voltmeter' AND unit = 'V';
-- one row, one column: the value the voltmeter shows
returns 110 V
